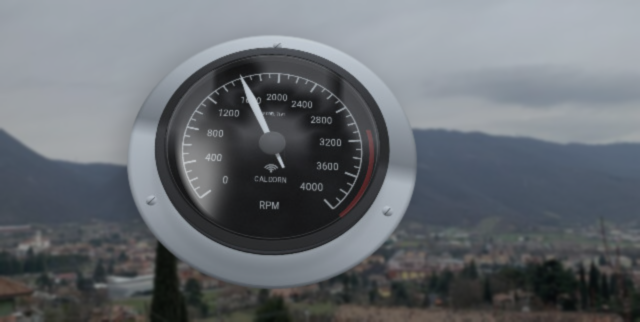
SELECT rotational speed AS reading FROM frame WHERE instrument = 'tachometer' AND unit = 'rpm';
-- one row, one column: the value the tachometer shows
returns 1600 rpm
